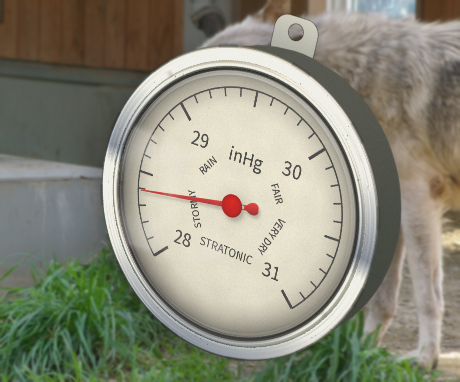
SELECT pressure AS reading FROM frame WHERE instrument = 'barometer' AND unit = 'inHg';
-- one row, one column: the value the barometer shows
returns 28.4 inHg
